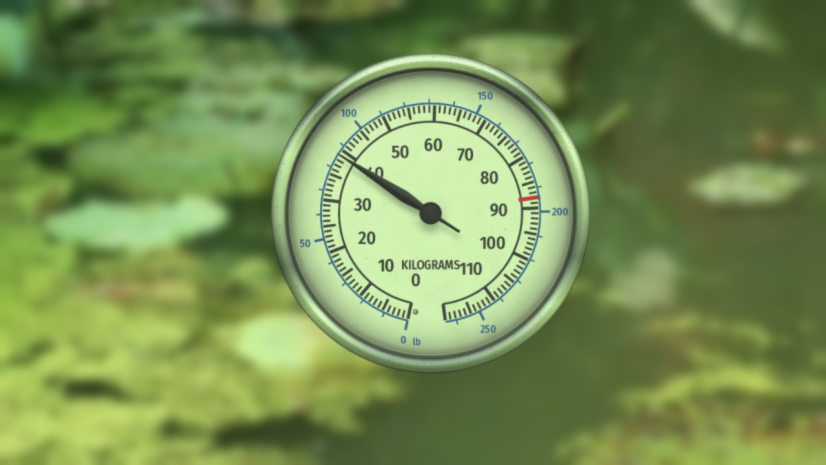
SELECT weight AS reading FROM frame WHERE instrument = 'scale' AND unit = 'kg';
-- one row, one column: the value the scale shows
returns 39 kg
